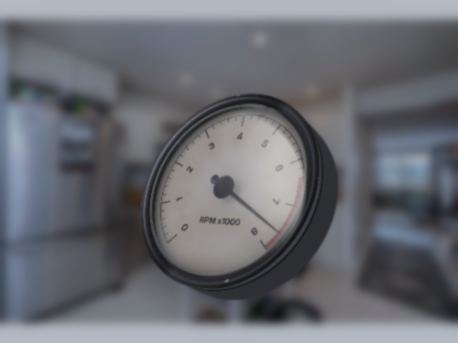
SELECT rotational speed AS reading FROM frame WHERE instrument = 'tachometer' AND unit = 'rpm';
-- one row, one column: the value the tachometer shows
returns 7600 rpm
